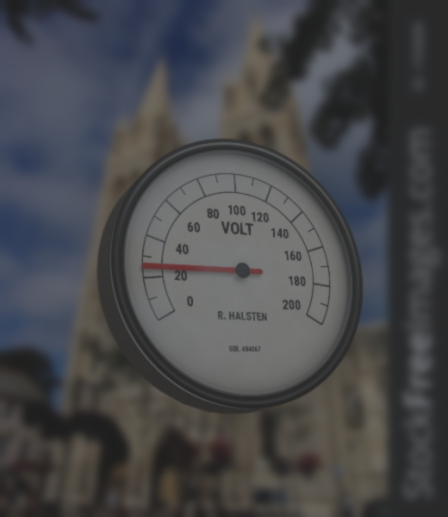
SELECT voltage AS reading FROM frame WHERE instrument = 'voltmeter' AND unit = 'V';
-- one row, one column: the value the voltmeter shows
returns 25 V
